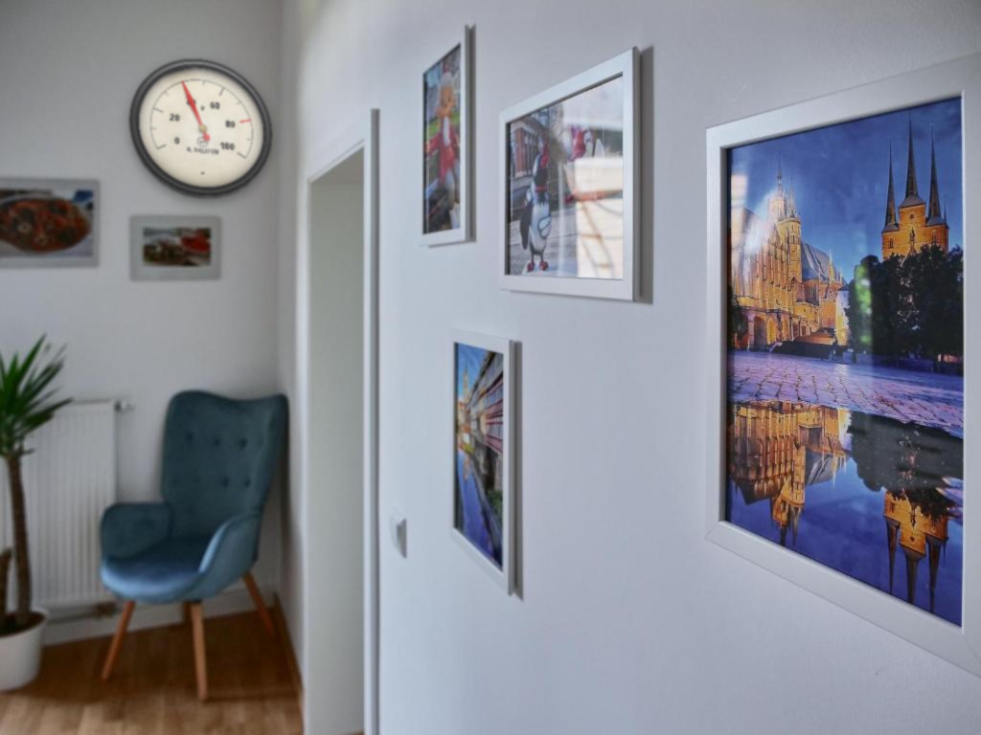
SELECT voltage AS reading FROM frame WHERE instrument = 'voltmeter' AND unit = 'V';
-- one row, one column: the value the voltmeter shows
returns 40 V
